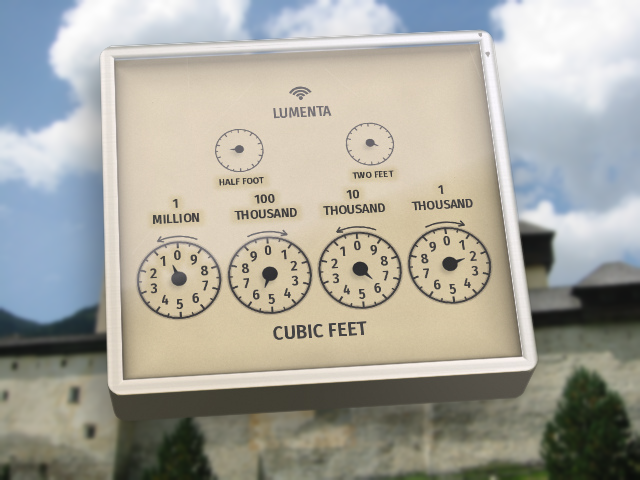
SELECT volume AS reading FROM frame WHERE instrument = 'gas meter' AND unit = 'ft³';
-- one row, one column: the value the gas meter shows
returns 56200 ft³
